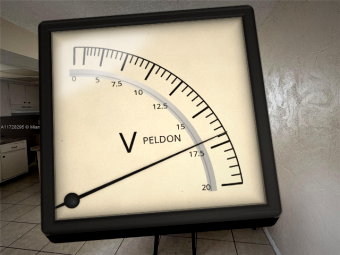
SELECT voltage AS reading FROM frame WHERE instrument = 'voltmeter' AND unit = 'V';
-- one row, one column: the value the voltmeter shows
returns 17 V
